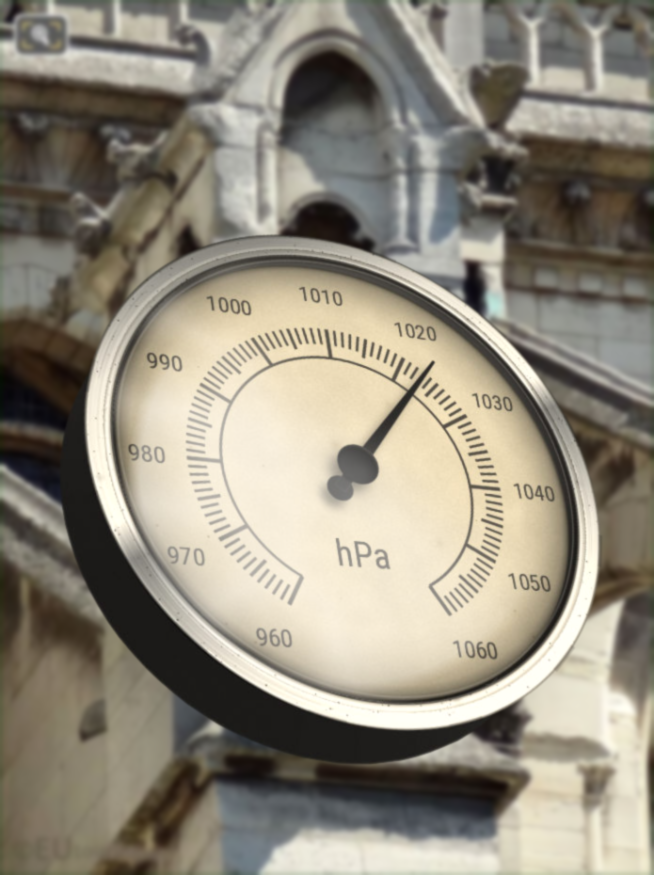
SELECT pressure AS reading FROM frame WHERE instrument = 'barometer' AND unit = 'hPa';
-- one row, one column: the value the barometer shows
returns 1023 hPa
